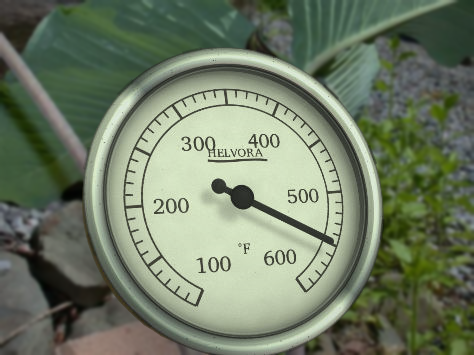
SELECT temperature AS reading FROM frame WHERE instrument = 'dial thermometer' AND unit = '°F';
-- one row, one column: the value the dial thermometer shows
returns 550 °F
